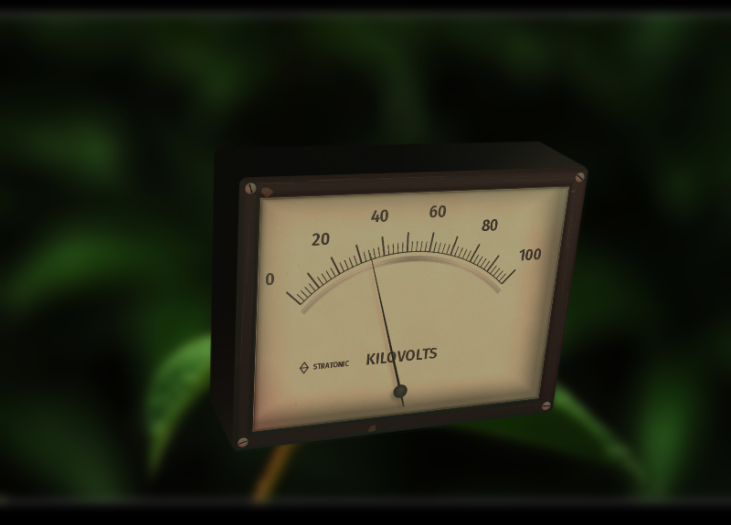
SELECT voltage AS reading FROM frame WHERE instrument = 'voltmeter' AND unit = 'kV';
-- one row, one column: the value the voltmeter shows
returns 34 kV
